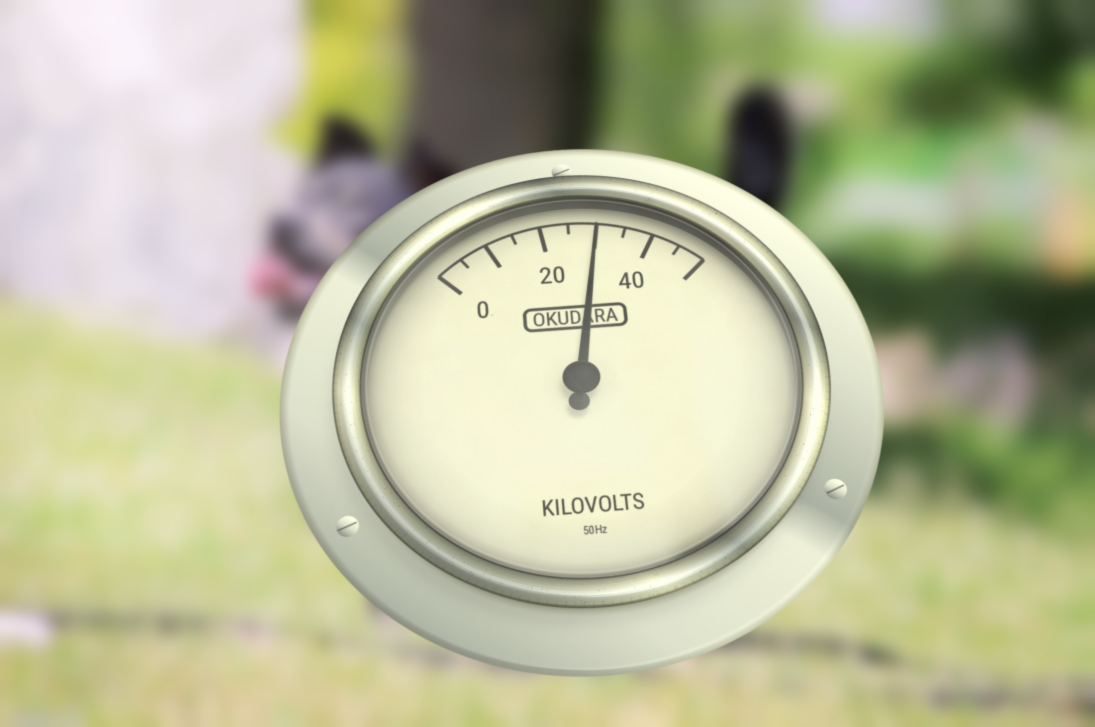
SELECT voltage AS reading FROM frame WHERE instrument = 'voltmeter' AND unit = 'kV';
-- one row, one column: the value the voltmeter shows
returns 30 kV
